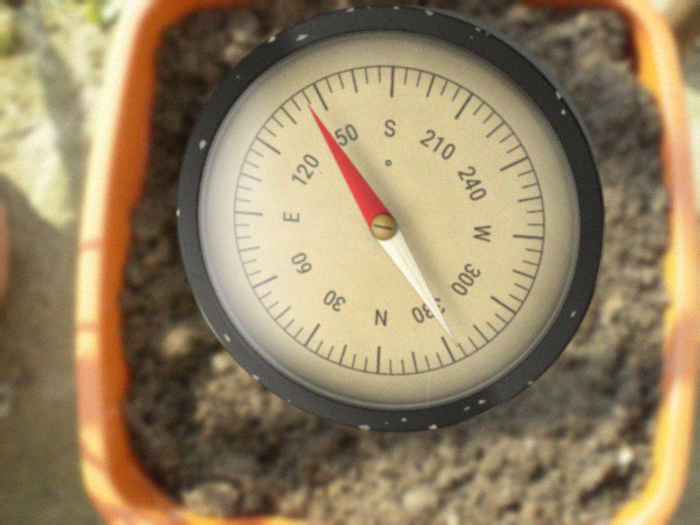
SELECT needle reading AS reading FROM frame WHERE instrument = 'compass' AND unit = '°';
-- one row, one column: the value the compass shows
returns 145 °
